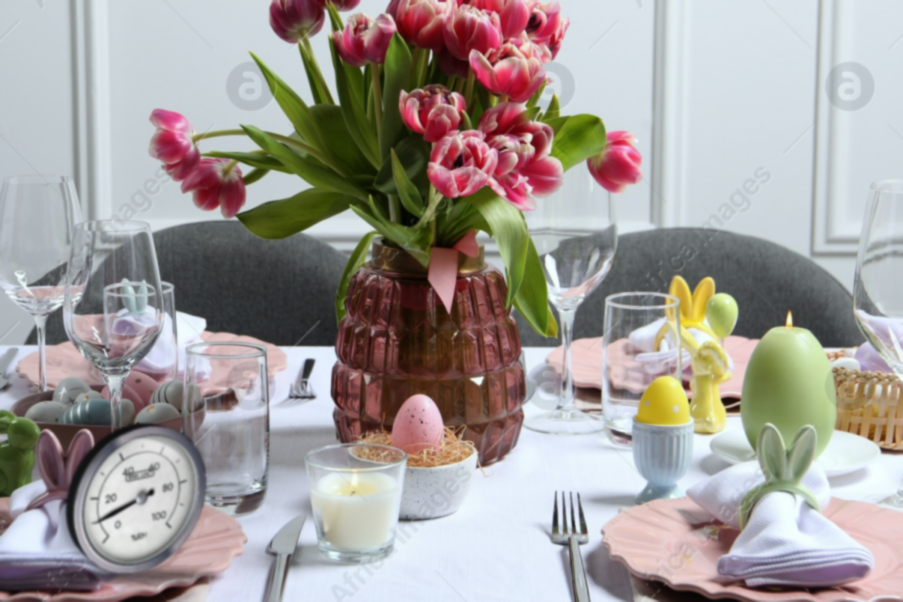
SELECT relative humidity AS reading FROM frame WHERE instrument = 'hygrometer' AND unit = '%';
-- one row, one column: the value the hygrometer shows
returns 10 %
